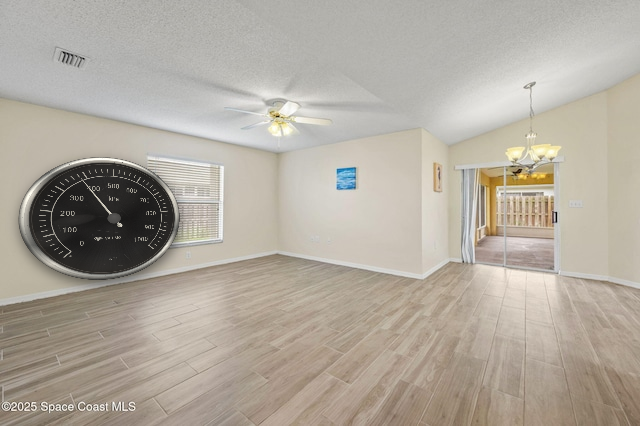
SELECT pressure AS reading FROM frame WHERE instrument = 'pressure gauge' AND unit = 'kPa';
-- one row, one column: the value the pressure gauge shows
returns 380 kPa
